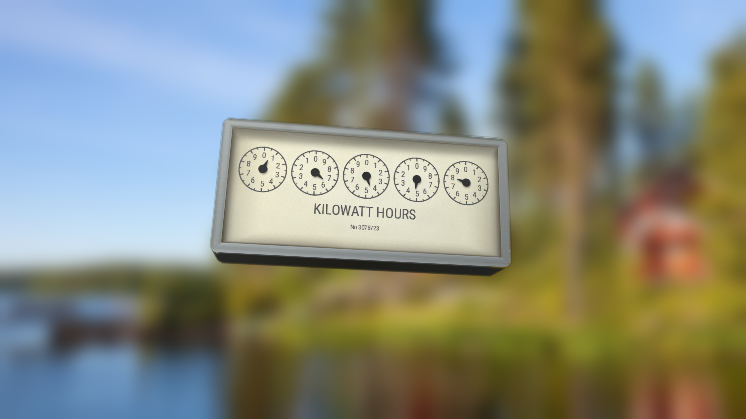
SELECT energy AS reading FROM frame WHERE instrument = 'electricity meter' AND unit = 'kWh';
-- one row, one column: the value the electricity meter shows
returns 6448 kWh
